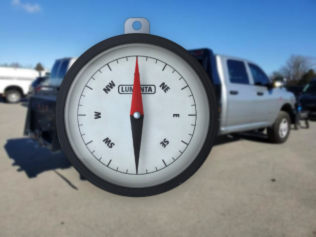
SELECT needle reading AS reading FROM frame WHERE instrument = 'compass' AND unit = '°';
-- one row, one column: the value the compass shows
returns 0 °
